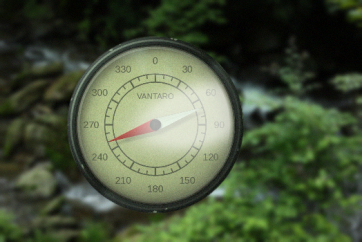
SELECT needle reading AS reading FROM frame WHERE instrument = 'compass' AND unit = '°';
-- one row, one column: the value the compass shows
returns 250 °
